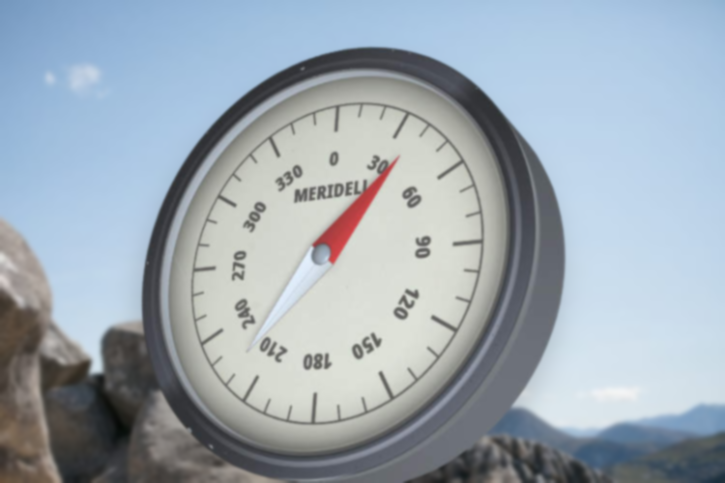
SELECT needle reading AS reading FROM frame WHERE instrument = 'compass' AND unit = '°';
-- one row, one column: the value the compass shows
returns 40 °
